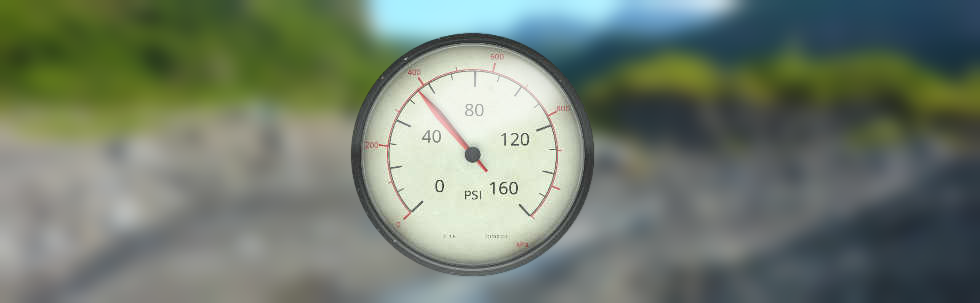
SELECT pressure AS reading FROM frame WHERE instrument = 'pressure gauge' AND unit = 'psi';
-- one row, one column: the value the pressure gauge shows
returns 55 psi
